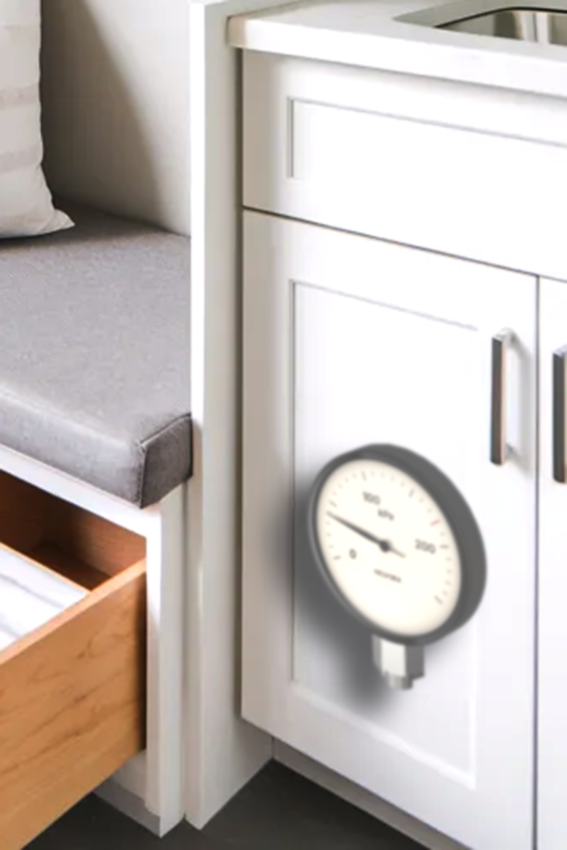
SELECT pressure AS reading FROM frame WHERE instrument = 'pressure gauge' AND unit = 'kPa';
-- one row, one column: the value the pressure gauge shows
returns 40 kPa
